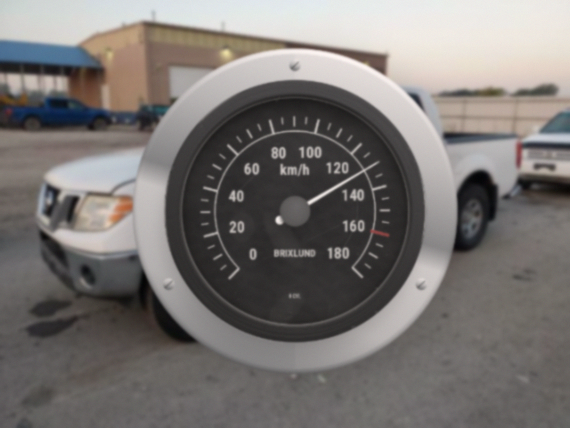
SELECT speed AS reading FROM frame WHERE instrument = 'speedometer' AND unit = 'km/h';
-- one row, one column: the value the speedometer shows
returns 130 km/h
